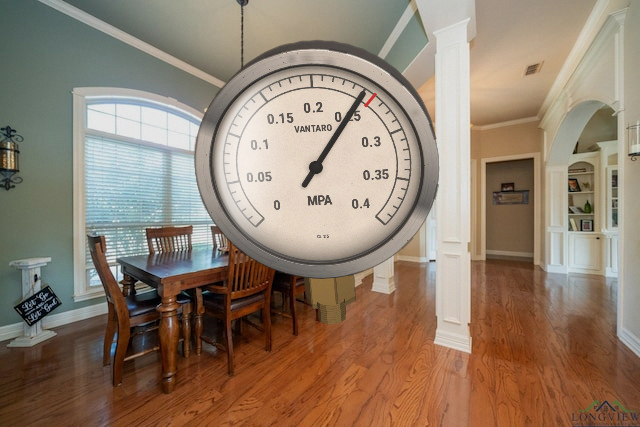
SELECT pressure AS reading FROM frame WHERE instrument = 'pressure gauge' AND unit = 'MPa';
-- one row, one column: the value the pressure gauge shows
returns 0.25 MPa
